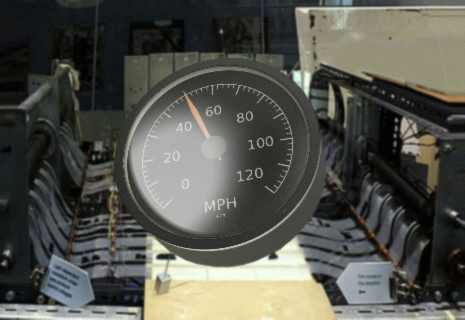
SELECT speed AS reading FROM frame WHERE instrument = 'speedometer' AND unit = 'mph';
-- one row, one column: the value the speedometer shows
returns 50 mph
